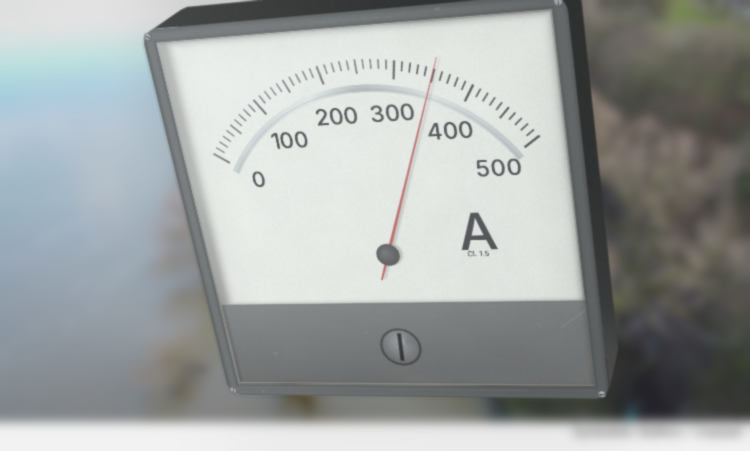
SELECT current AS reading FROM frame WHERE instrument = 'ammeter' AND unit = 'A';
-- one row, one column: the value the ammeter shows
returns 350 A
